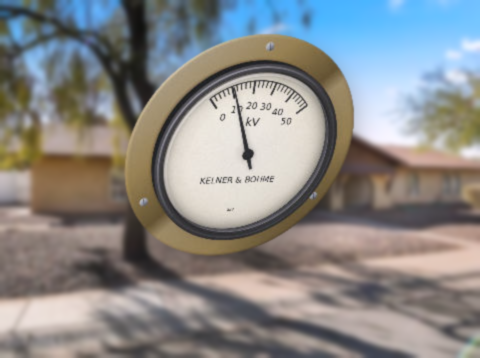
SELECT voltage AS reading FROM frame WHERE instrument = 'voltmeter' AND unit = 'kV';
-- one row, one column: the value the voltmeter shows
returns 10 kV
